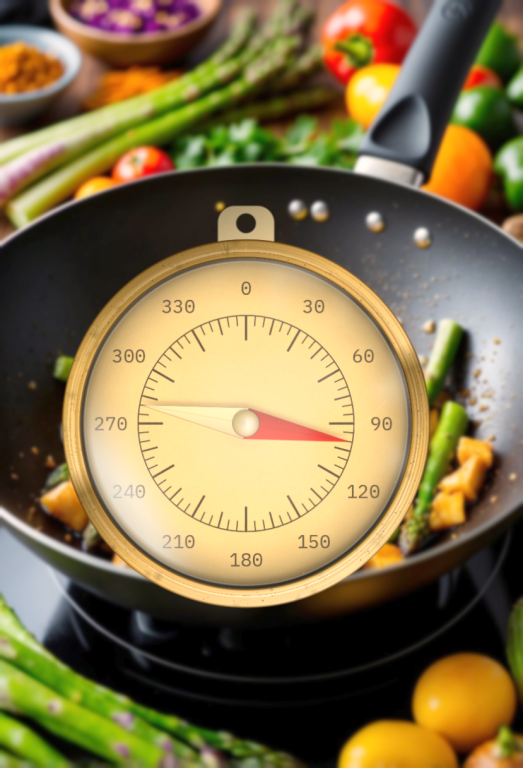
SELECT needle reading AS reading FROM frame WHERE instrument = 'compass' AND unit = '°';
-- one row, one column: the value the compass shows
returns 100 °
